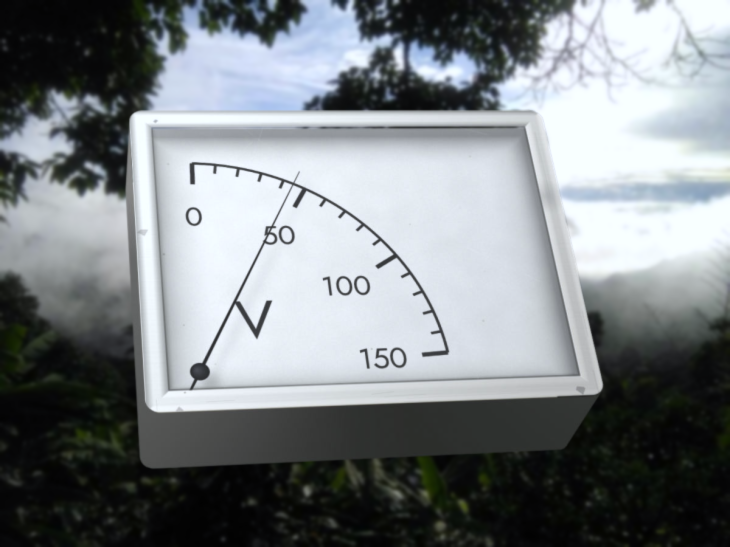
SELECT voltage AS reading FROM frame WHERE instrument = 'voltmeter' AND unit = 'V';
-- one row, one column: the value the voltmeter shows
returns 45 V
